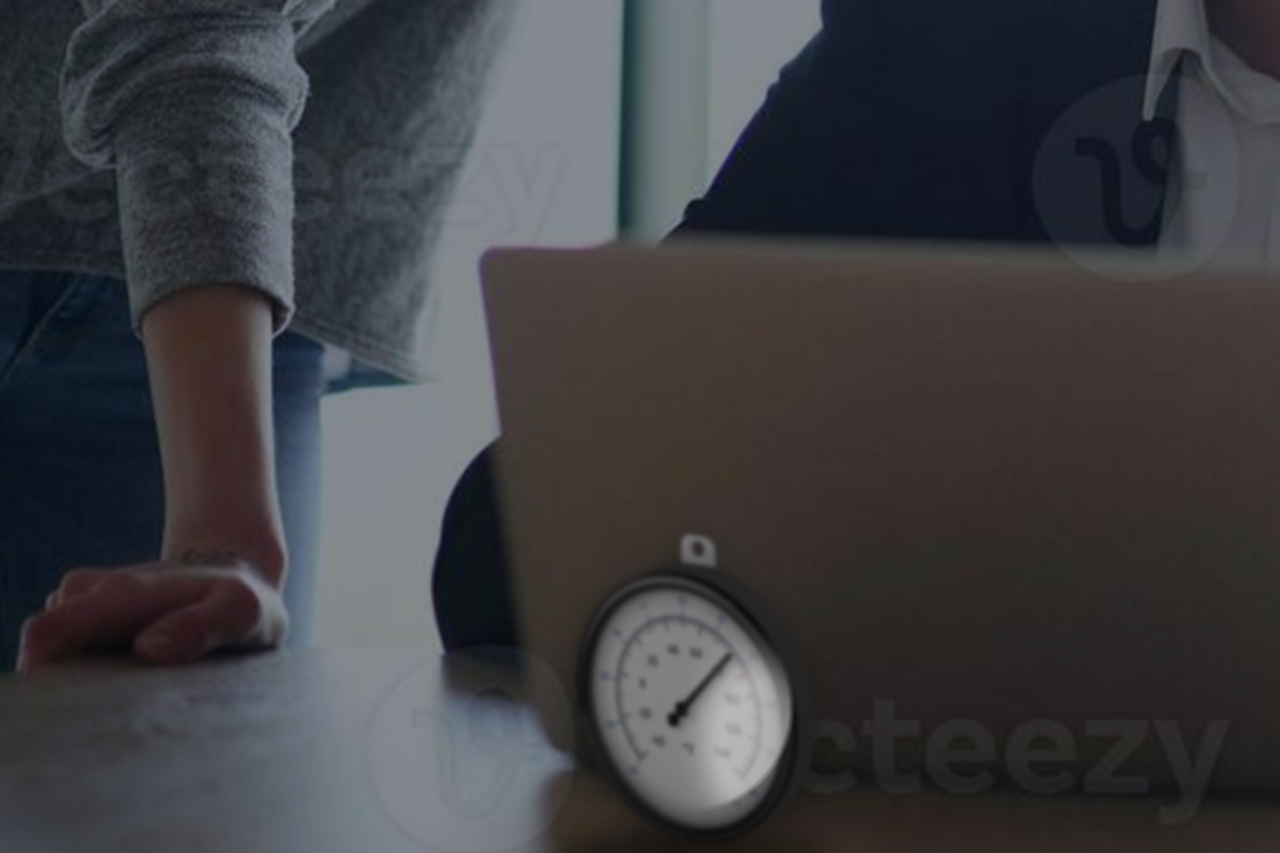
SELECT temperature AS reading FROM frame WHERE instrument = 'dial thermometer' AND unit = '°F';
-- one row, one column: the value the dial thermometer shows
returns 80 °F
